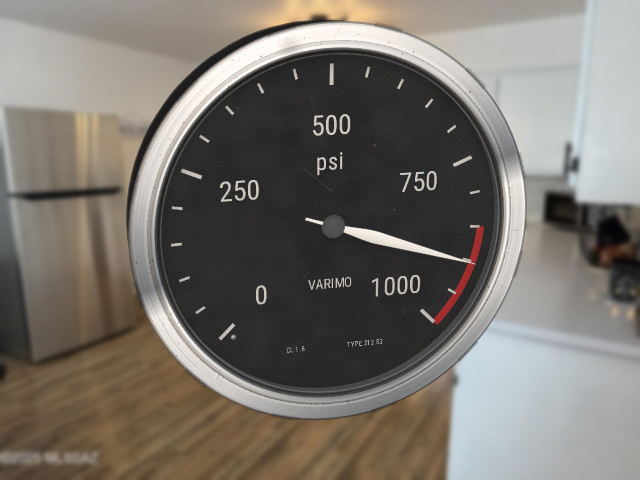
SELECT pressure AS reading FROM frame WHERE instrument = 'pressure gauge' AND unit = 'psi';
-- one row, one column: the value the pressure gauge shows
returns 900 psi
